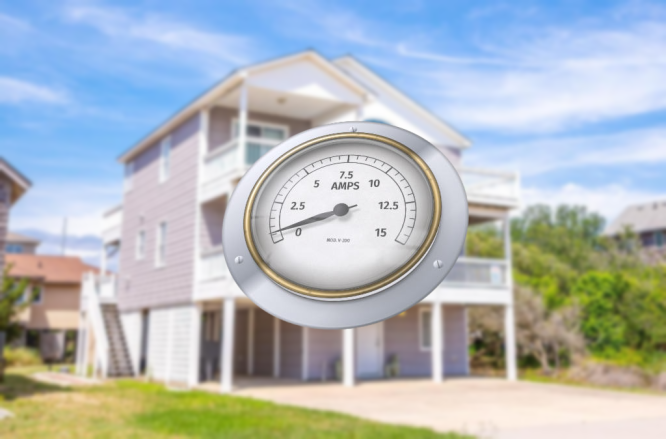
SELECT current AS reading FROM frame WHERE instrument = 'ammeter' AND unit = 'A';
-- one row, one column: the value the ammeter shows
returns 0.5 A
